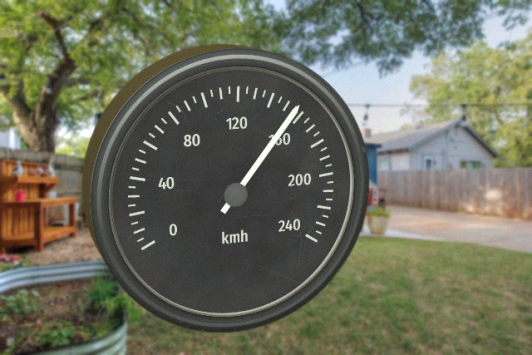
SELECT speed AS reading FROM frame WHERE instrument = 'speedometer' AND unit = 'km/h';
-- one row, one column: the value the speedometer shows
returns 155 km/h
